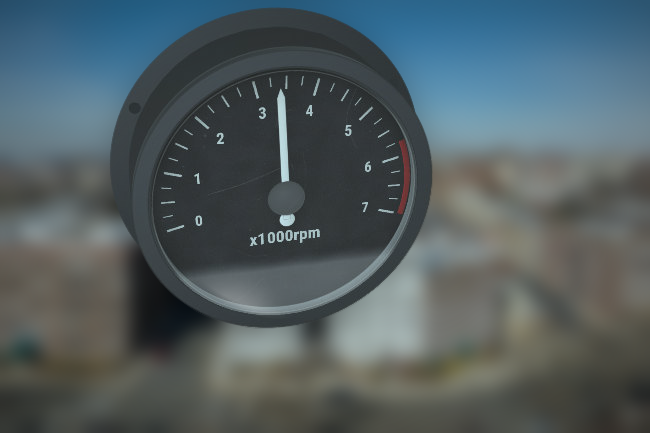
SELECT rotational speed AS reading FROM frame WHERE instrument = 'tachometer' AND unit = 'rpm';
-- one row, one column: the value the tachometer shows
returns 3375 rpm
